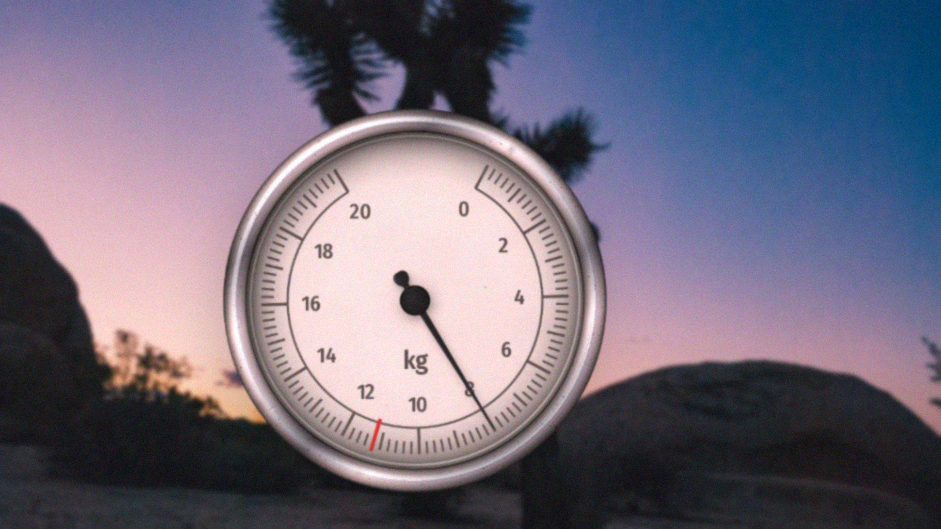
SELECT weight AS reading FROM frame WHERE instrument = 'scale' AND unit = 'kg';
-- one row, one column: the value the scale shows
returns 8 kg
